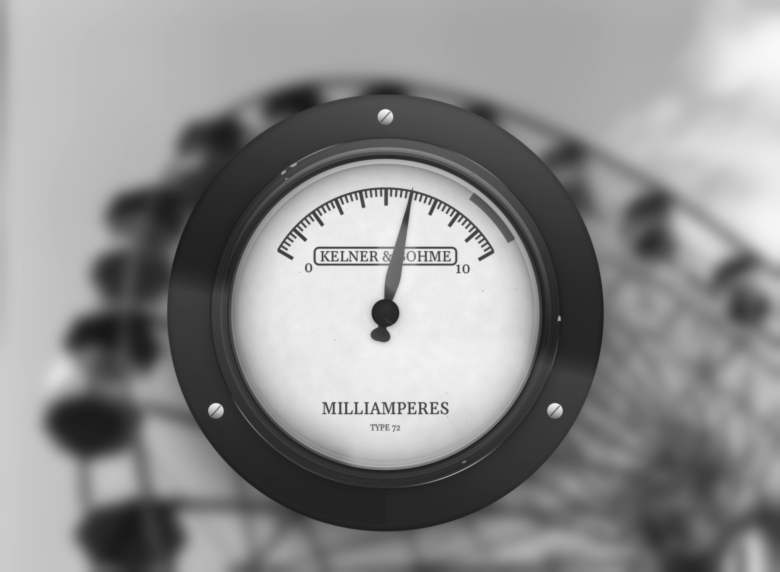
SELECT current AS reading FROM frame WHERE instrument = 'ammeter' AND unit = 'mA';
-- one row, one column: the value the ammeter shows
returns 6 mA
